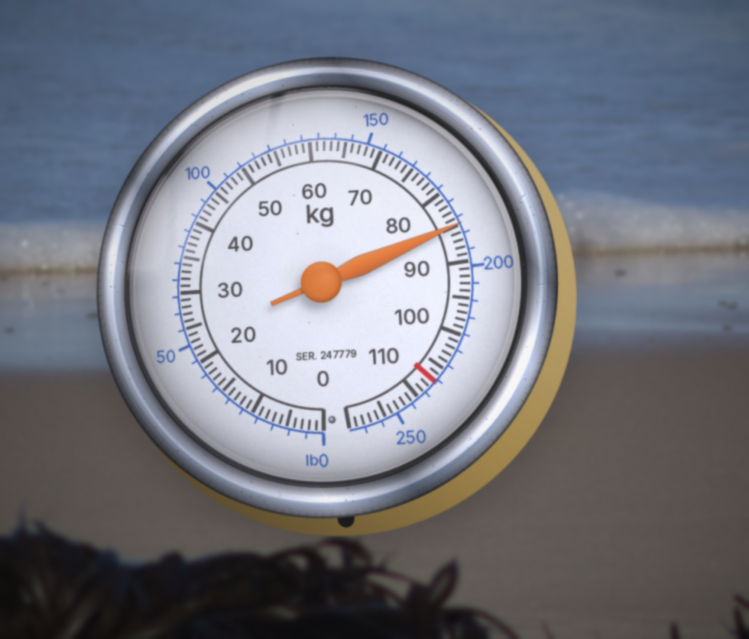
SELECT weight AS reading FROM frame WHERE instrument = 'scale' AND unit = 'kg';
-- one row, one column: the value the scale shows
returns 85 kg
